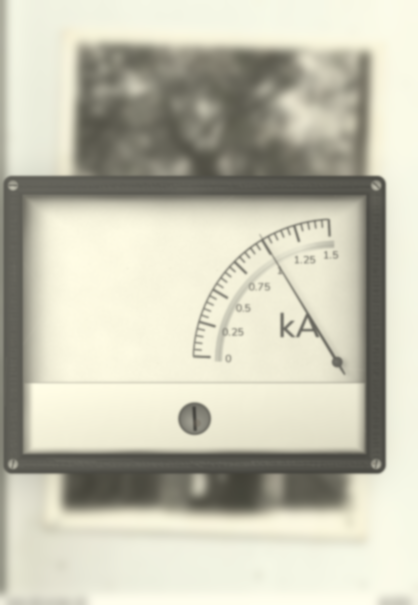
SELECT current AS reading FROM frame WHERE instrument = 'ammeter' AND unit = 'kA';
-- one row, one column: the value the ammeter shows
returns 1 kA
